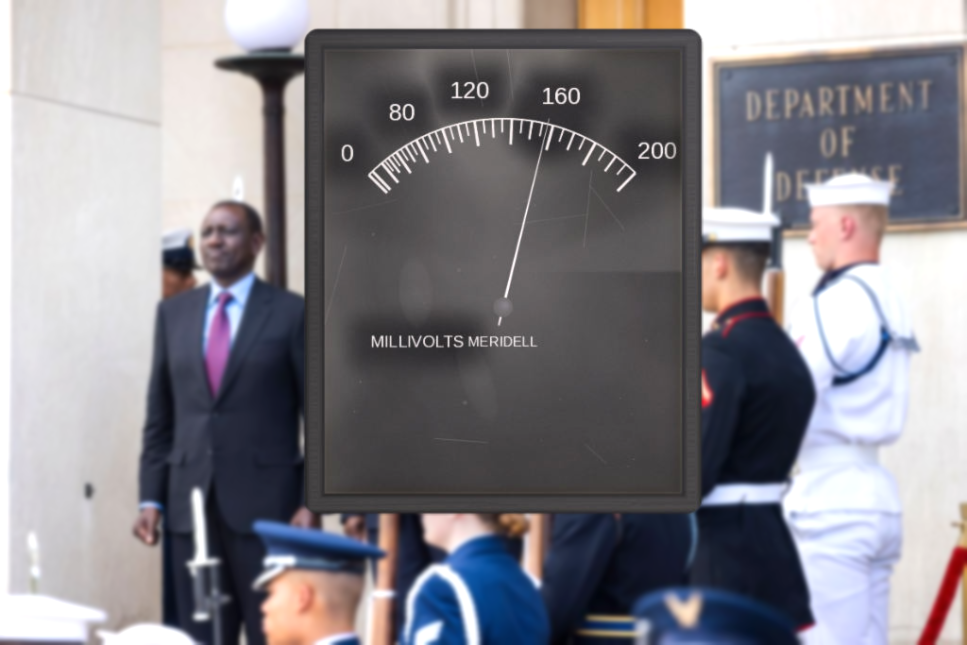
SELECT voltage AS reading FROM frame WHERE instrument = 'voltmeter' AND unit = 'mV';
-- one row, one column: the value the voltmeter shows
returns 157.5 mV
